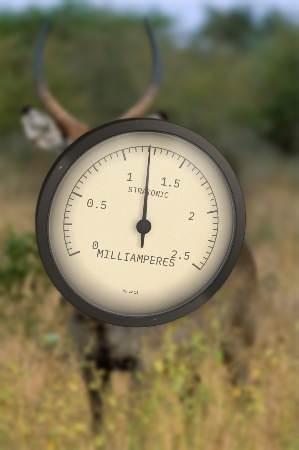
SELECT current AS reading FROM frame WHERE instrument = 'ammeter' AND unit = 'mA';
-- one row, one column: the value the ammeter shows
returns 1.2 mA
